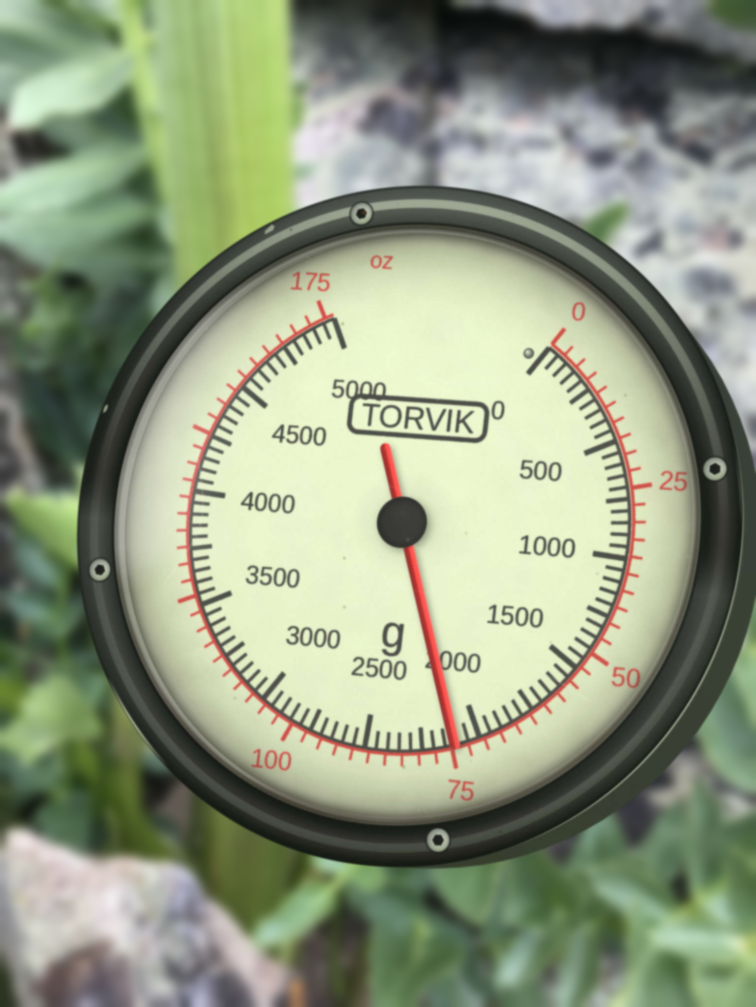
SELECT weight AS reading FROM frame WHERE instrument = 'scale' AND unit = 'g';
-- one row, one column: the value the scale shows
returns 2100 g
